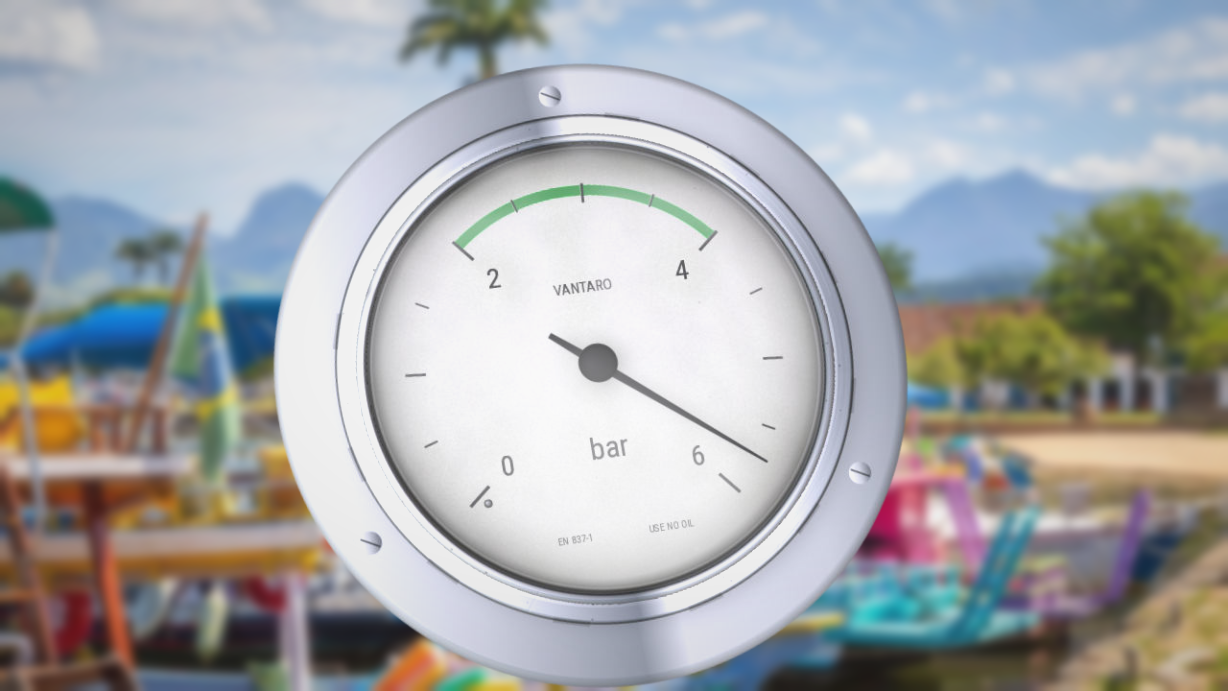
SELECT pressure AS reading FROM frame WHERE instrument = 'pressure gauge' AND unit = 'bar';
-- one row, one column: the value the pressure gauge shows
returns 5.75 bar
